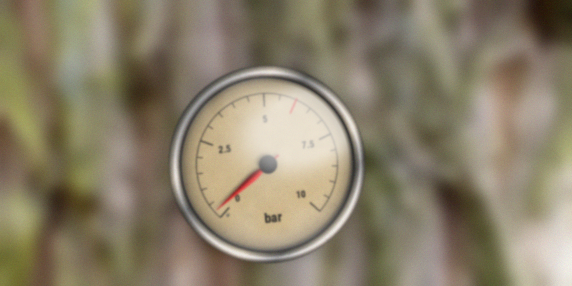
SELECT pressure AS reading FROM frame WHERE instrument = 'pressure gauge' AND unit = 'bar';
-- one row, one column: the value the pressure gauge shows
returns 0.25 bar
